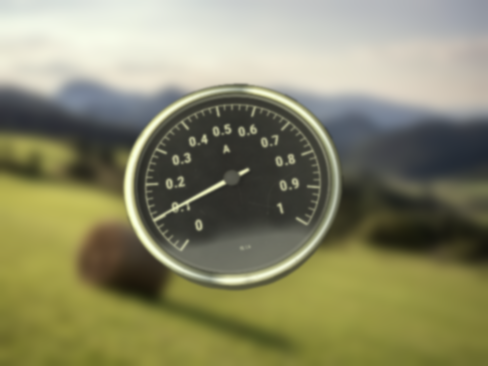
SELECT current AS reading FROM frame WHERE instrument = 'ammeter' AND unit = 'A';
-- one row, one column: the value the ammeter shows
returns 0.1 A
